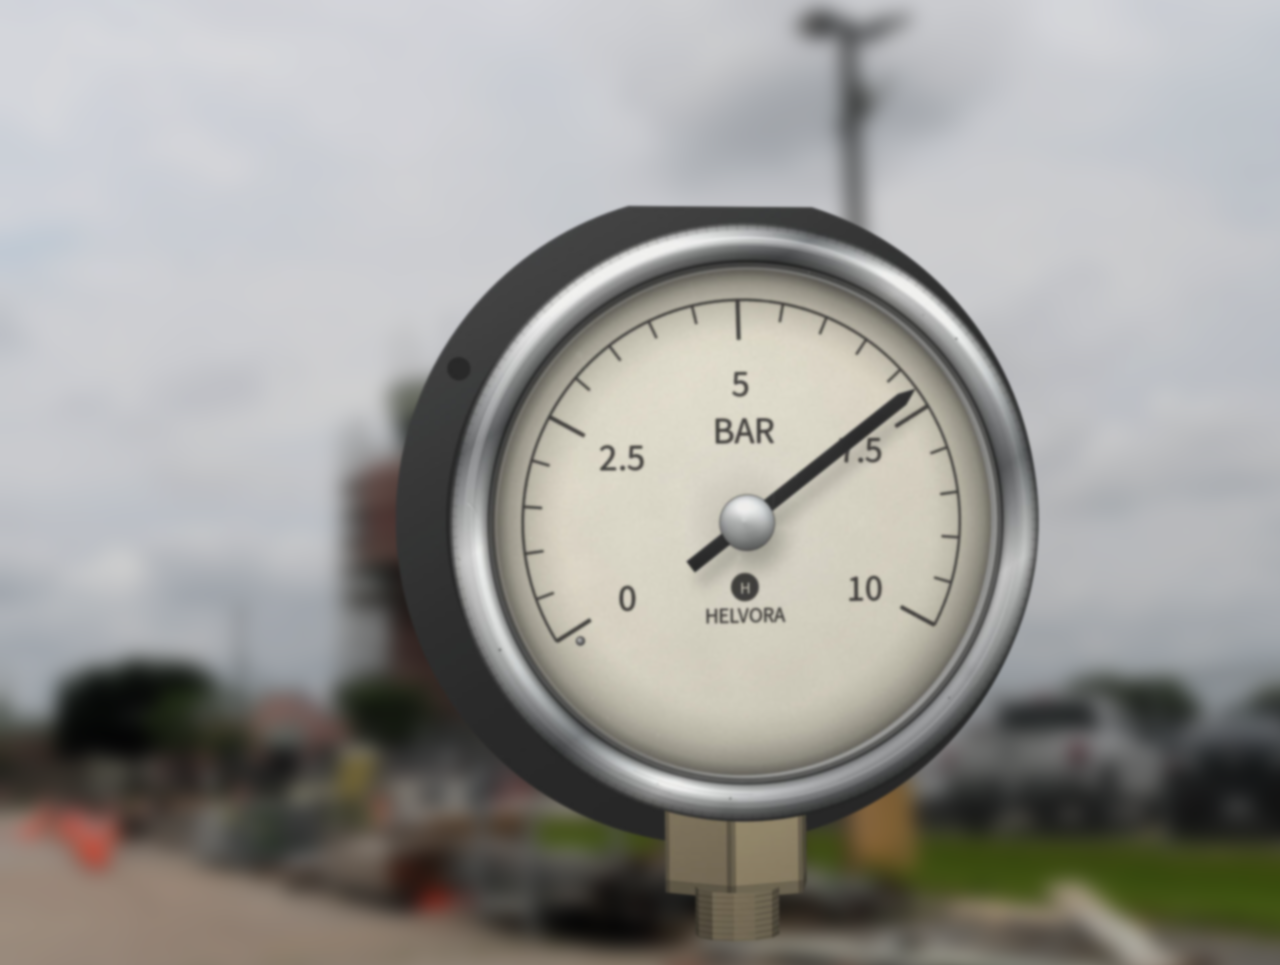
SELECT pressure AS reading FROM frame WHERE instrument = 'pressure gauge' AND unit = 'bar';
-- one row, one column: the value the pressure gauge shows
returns 7.25 bar
